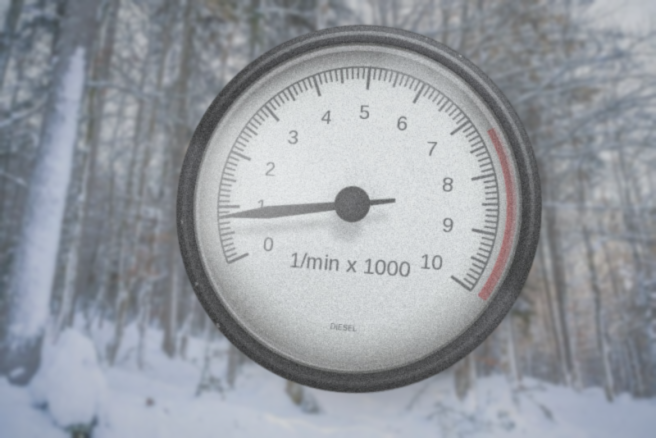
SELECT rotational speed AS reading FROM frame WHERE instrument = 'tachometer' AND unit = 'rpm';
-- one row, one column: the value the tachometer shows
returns 800 rpm
